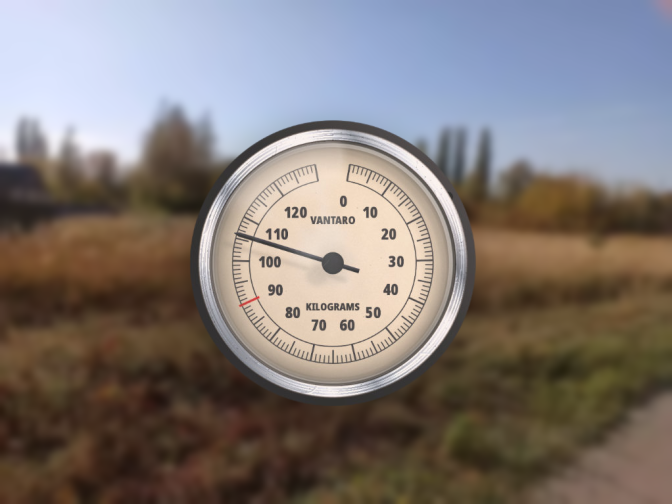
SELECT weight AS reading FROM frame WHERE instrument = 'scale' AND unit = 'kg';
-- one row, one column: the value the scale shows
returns 106 kg
